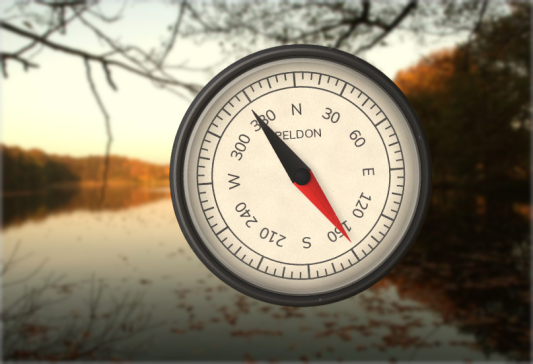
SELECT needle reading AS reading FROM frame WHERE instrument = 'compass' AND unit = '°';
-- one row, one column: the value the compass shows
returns 147.5 °
